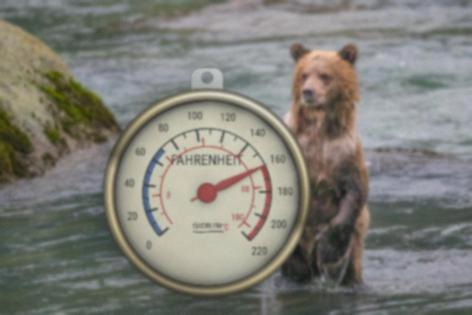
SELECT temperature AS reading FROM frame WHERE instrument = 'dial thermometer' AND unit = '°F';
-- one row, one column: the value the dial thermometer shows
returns 160 °F
